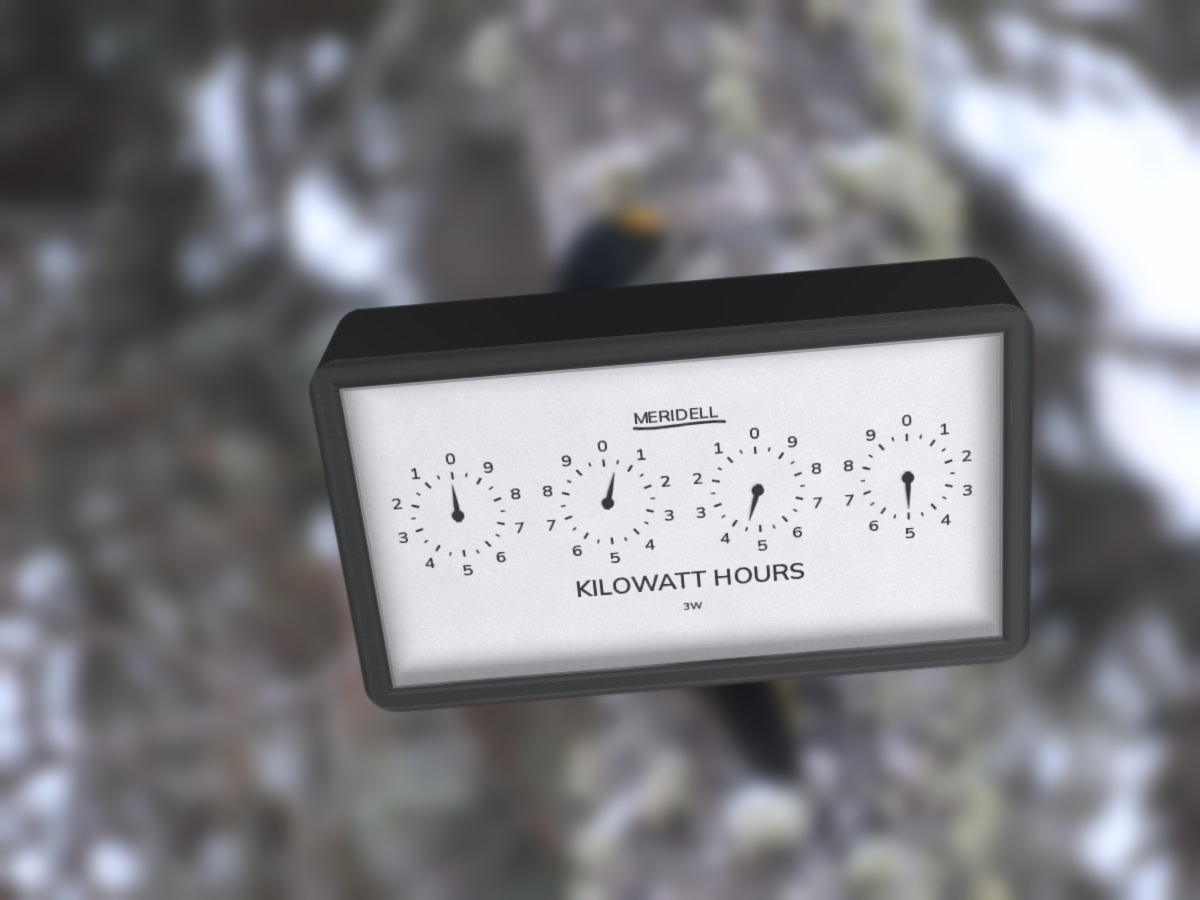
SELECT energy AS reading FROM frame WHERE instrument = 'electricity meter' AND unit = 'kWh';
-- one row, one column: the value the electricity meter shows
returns 45 kWh
